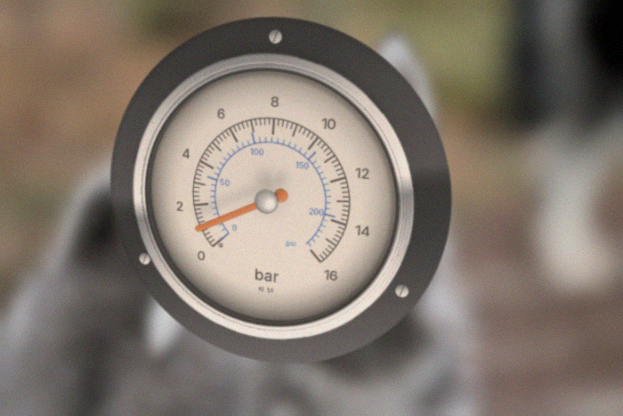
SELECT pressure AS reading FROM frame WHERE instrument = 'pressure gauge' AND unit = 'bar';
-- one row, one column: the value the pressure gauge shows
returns 1 bar
